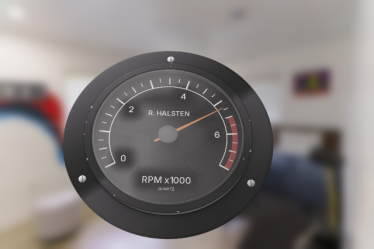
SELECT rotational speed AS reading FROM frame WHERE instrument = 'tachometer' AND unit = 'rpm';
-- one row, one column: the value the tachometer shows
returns 5250 rpm
